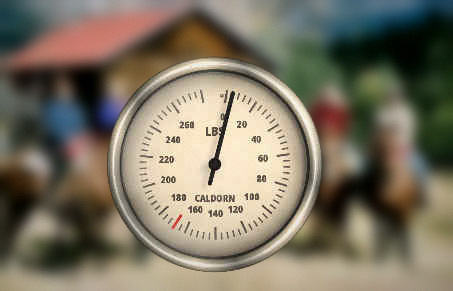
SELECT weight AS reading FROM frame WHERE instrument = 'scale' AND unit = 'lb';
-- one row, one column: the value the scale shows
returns 4 lb
